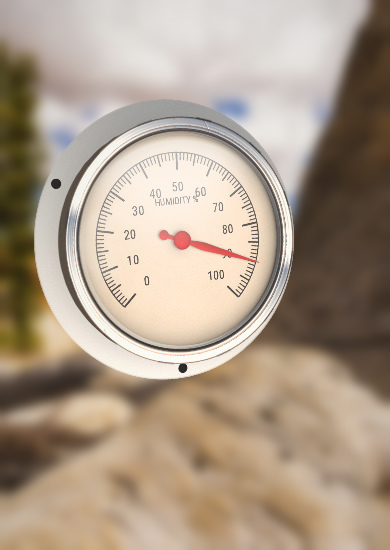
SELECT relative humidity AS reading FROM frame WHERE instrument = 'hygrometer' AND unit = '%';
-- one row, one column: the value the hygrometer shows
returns 90 %
